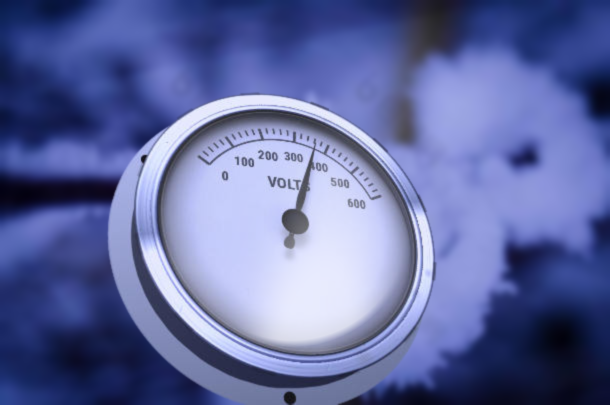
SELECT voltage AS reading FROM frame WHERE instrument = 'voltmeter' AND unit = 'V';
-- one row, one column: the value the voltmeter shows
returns 360 V
